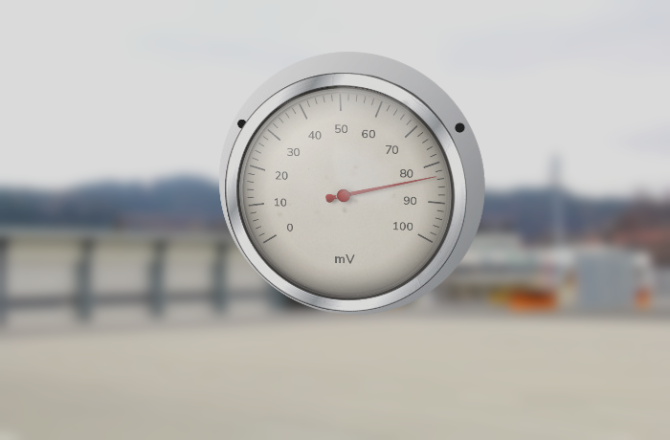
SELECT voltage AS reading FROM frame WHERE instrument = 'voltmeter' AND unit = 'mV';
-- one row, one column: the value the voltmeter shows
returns 83 mV
